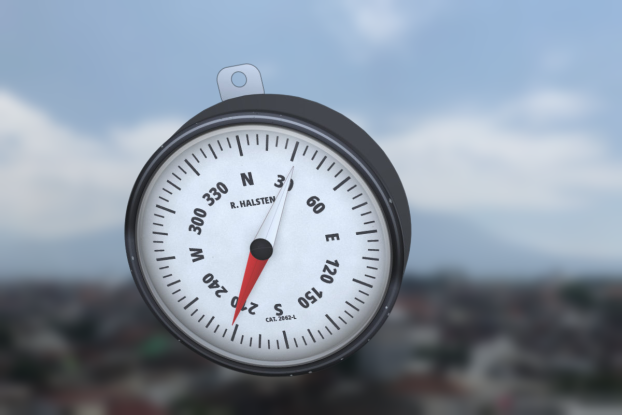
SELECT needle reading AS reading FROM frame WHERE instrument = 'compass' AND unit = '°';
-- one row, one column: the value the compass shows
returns 212.5 °
